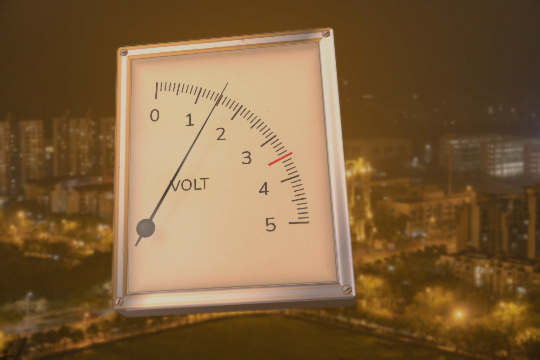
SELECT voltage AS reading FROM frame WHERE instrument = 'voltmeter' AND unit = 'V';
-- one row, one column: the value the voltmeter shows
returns 1.5 V
